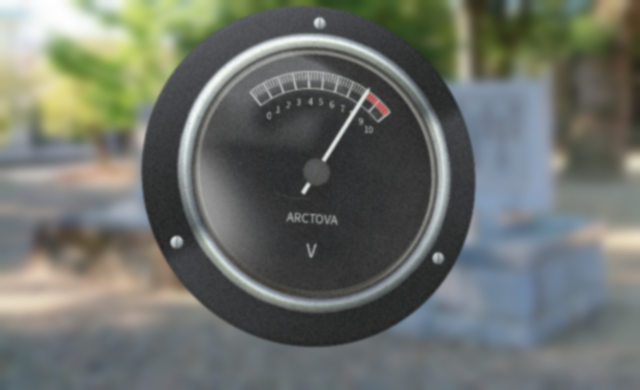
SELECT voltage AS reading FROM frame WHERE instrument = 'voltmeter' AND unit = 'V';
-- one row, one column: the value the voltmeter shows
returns 8 V
